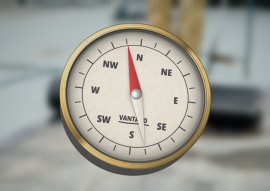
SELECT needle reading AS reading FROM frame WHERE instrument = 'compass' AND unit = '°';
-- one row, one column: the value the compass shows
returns 345 °
